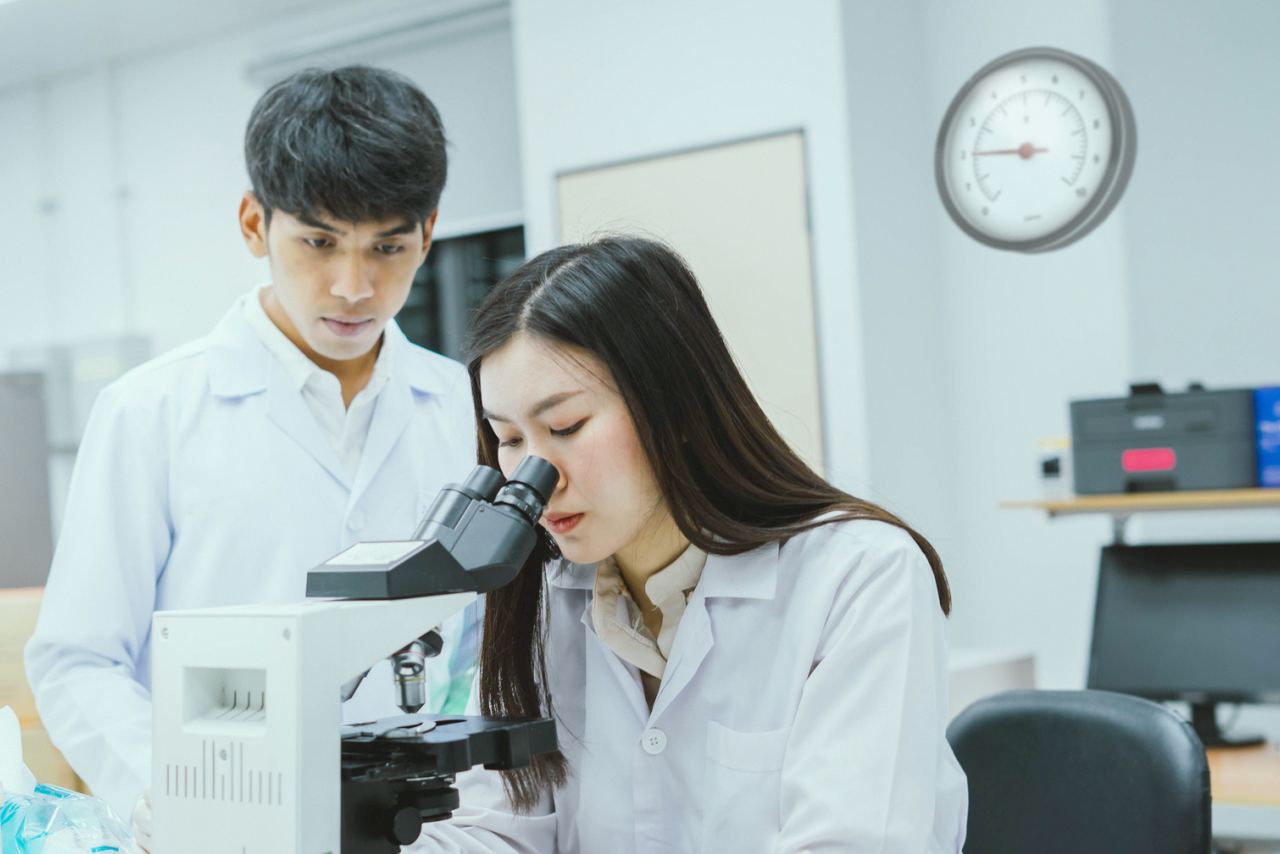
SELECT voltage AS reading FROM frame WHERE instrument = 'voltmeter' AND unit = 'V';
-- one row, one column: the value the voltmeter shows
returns 2 V
